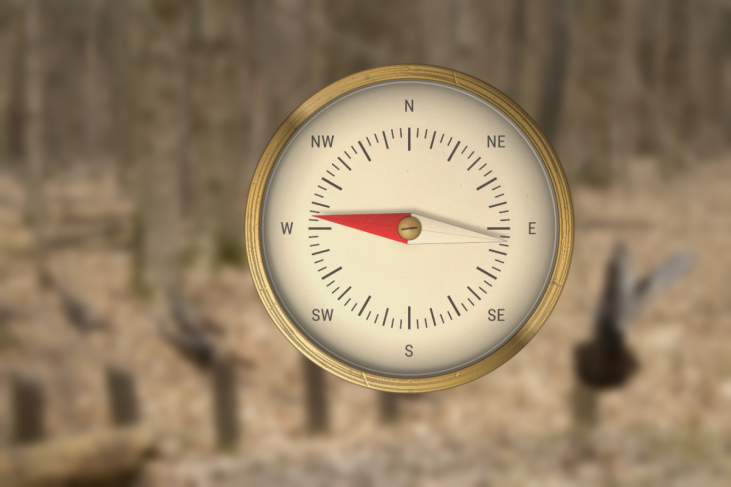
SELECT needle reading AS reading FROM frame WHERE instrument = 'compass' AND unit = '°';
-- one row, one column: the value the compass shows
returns 277.5 °
